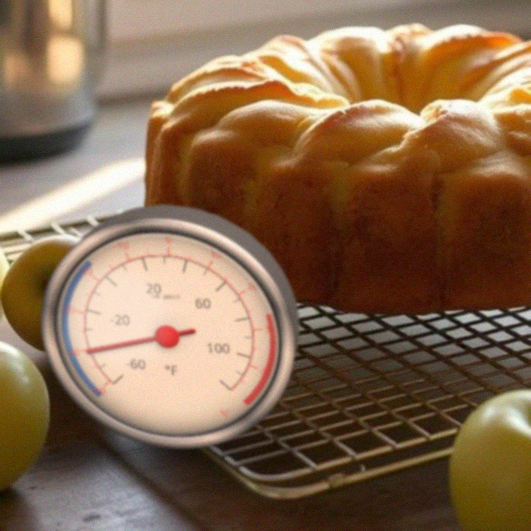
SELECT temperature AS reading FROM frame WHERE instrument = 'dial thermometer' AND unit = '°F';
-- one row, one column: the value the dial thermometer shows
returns -40 °F
